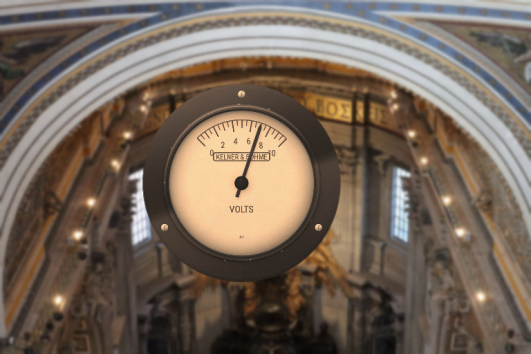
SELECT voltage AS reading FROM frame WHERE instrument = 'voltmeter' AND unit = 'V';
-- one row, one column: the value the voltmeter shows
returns 7 V
